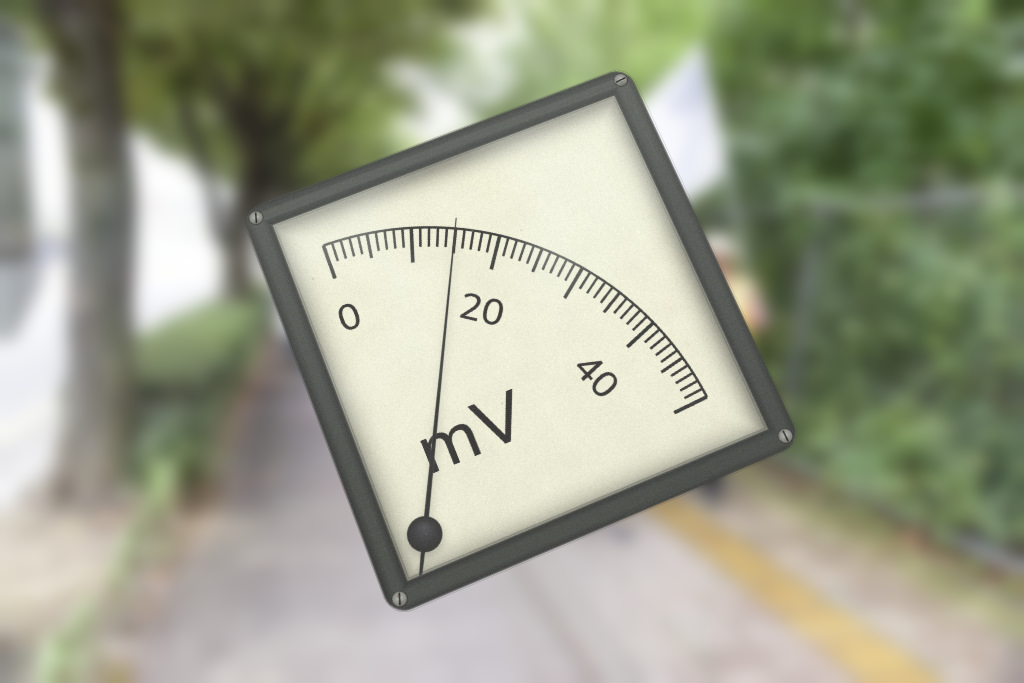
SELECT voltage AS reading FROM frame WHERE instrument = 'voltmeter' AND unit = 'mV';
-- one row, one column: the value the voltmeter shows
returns 15 mV
